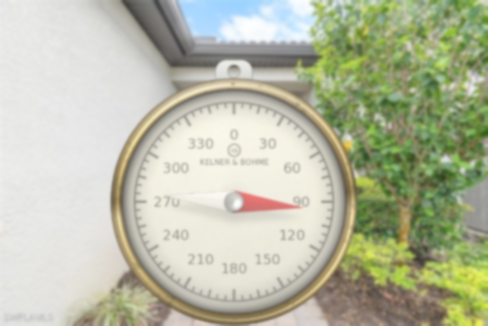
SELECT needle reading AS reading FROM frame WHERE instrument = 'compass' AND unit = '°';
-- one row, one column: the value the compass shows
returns 95 °
